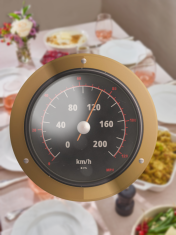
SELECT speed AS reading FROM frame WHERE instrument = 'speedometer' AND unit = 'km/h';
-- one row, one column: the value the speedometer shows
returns 120 km/h
